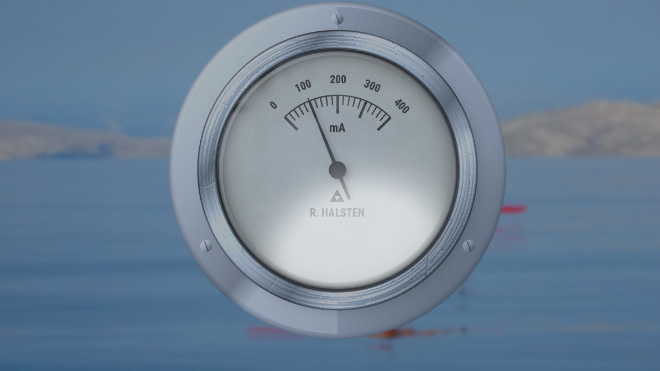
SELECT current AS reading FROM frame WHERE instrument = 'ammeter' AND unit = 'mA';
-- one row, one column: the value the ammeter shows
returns 100 mA
